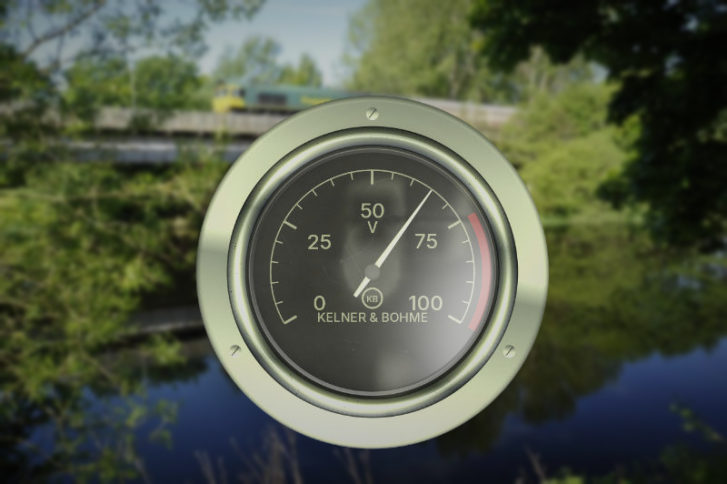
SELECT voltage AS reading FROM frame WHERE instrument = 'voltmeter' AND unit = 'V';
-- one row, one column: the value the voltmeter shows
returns 65 V
